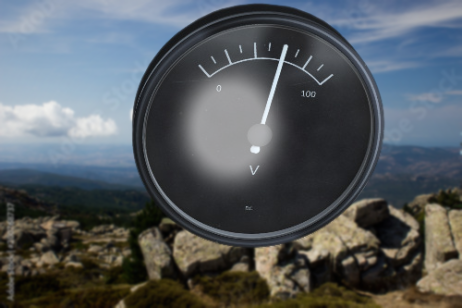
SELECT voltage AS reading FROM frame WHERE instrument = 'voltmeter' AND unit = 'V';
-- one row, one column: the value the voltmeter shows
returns 60 V
